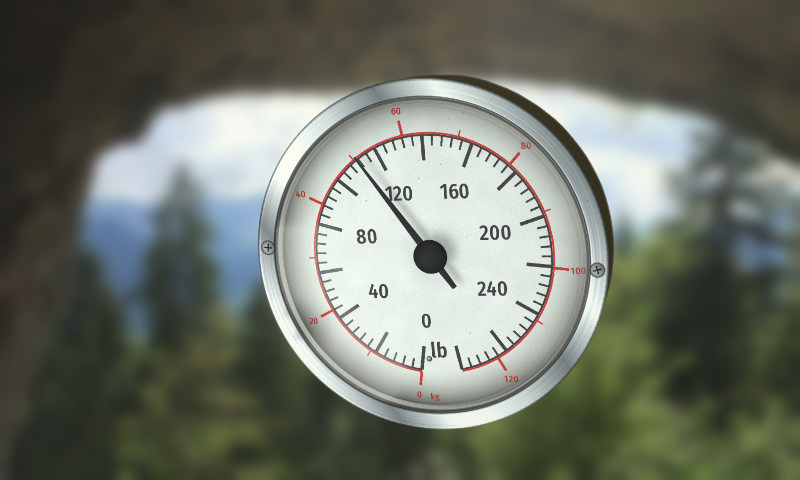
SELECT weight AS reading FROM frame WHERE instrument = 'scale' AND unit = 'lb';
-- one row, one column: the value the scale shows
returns 112 lb
